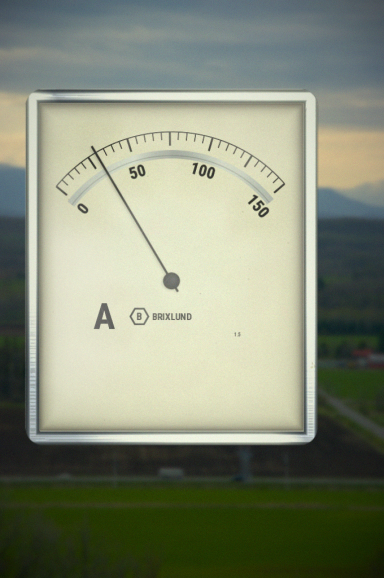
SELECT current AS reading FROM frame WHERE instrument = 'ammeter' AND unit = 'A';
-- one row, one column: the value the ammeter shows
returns 30 A
